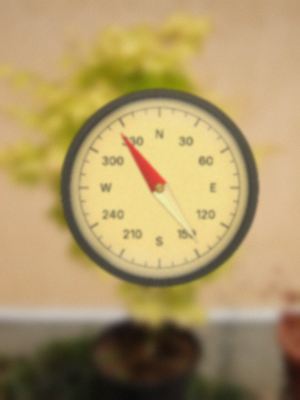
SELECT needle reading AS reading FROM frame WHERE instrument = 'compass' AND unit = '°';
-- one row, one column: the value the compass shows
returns 325 °
